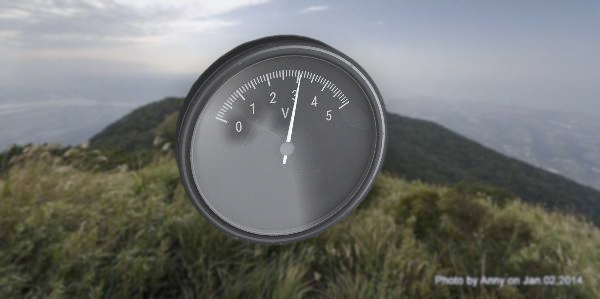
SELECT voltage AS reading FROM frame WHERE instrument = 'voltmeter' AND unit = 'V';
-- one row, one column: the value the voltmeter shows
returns 3 V
